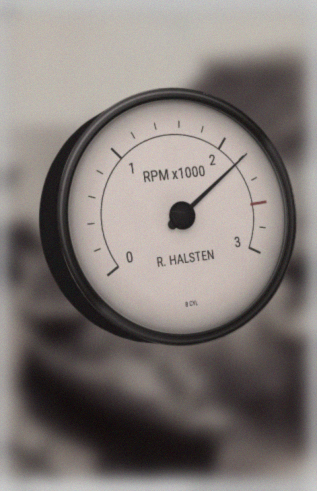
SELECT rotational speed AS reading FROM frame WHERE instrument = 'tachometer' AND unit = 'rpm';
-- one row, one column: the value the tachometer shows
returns 2200 rpm
